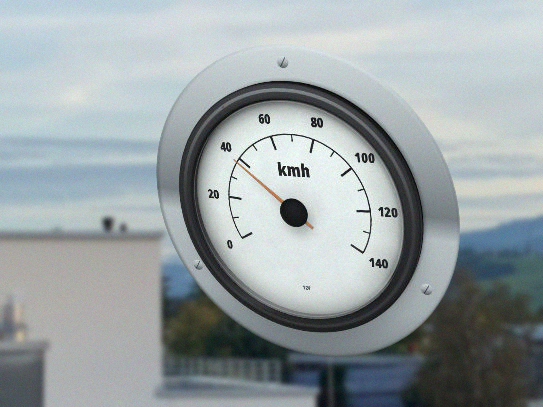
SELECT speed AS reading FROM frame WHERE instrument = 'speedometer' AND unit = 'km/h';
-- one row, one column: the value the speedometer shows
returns 40 km/h
